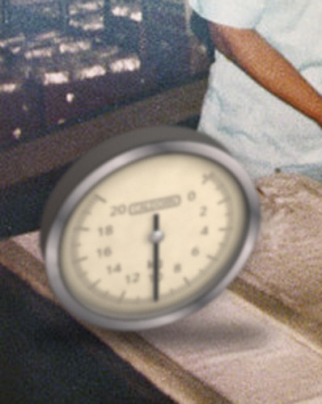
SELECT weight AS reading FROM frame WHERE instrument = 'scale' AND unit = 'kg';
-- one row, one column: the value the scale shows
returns 10 kg
